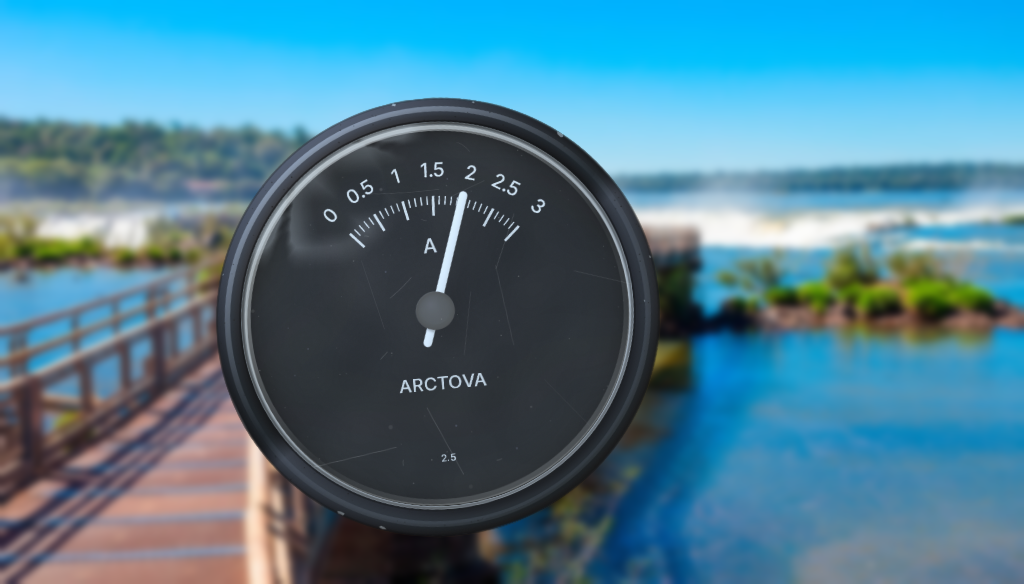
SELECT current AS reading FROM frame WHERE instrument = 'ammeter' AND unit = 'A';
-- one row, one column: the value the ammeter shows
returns 2 A
